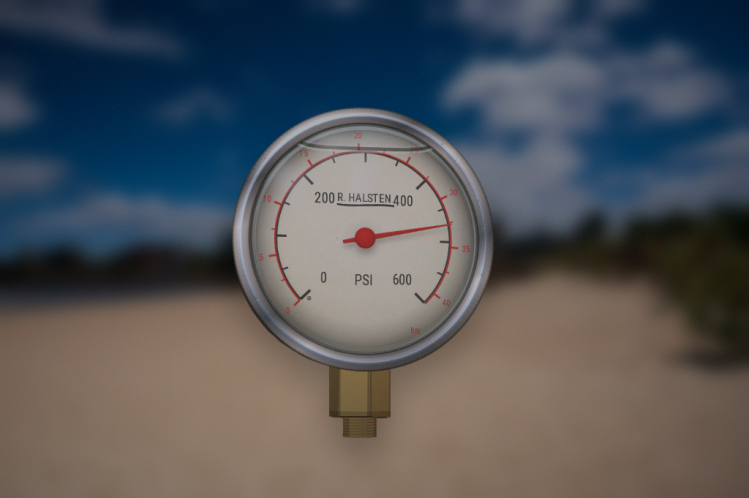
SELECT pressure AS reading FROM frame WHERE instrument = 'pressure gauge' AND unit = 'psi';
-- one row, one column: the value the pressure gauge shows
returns 475 psi
